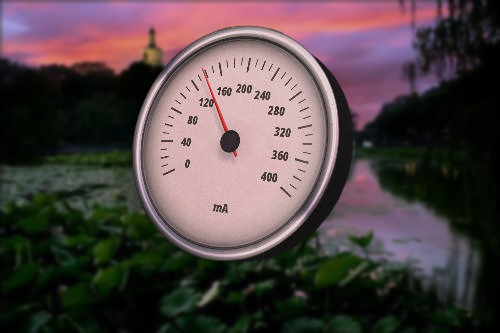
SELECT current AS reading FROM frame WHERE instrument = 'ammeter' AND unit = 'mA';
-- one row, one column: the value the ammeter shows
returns 140 mA
